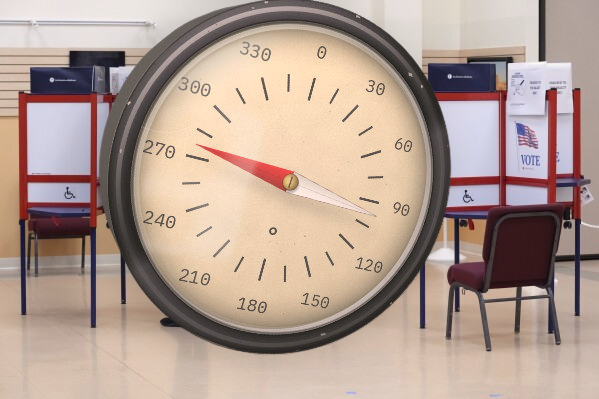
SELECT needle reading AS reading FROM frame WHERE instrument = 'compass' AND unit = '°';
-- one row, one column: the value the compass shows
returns 277.5 °
